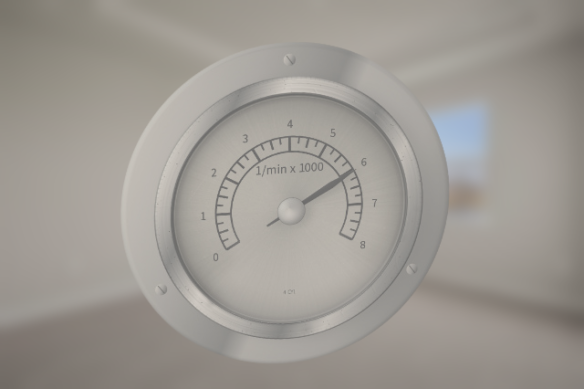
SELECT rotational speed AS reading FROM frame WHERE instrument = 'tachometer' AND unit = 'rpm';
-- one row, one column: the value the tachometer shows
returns 6000 rpm
